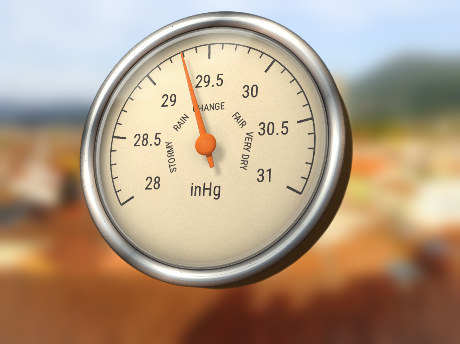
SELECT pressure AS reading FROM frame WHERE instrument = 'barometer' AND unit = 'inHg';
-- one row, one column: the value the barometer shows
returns 29.3 inHg
